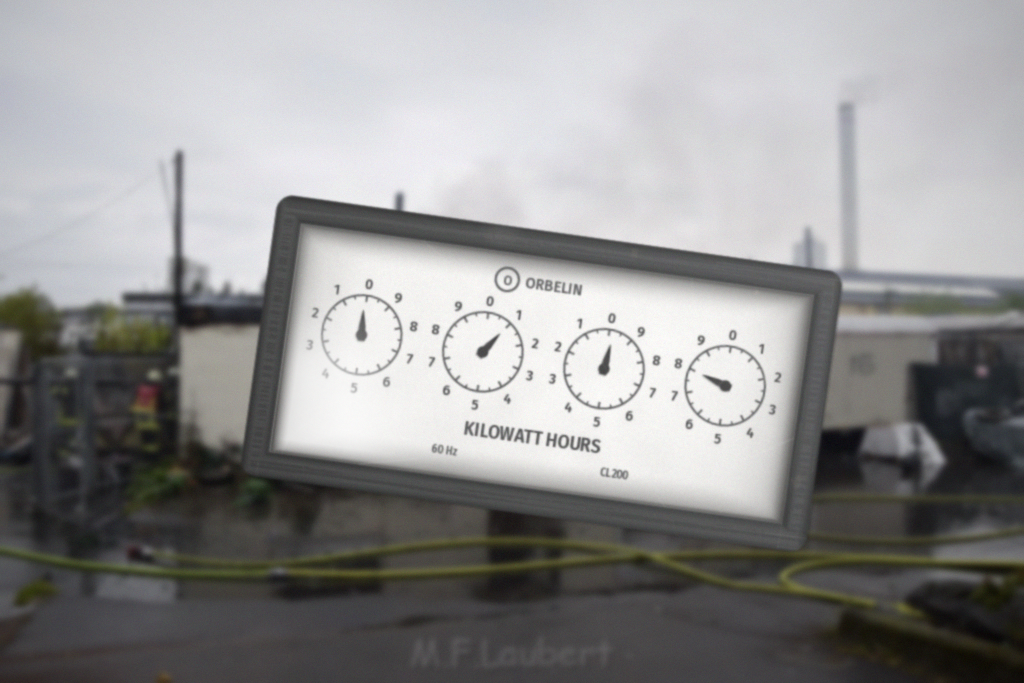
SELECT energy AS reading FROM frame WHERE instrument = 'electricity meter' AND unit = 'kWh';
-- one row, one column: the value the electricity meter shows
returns 98 kWh
